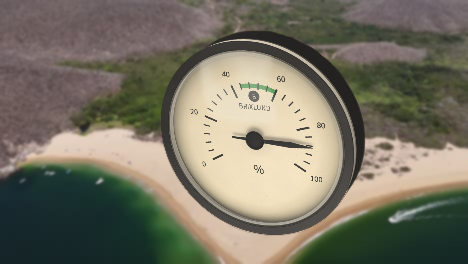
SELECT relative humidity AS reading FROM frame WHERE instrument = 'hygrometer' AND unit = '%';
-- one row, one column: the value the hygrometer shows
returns 88 %
